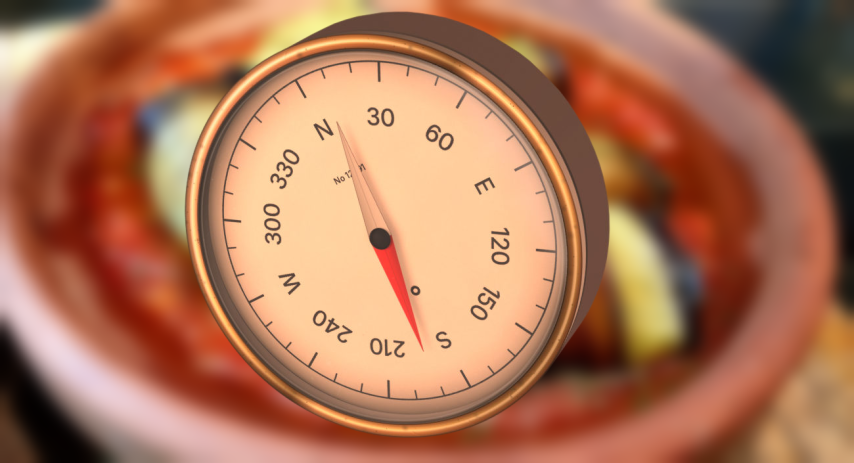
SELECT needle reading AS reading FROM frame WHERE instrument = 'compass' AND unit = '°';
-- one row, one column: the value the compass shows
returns 190 °
